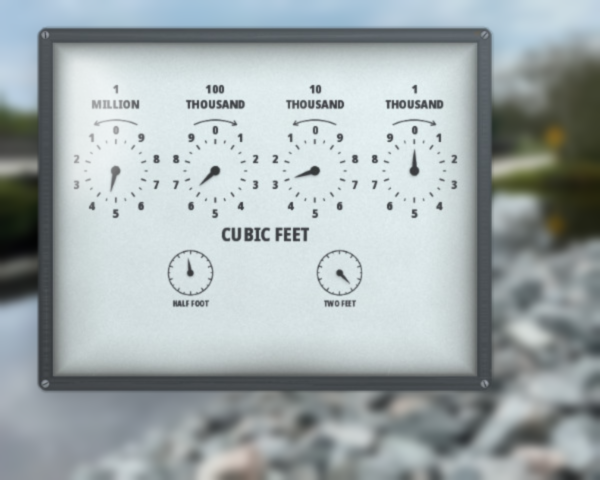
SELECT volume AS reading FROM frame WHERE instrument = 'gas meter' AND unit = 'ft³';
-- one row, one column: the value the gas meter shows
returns 463000 ft³
